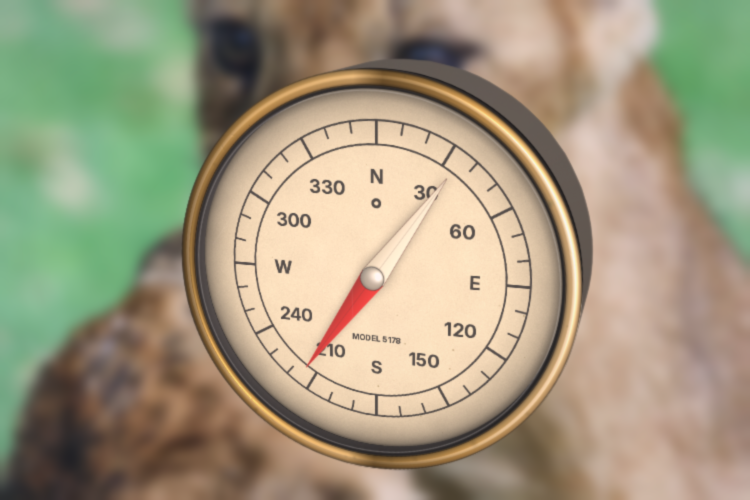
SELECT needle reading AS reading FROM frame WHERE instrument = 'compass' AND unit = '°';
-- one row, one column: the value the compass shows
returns 215 °
